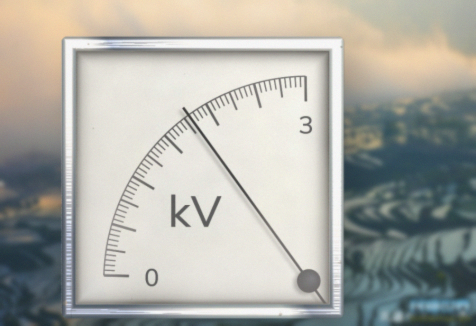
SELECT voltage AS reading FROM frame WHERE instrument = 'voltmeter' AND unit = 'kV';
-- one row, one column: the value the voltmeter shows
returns 1.8 kV
